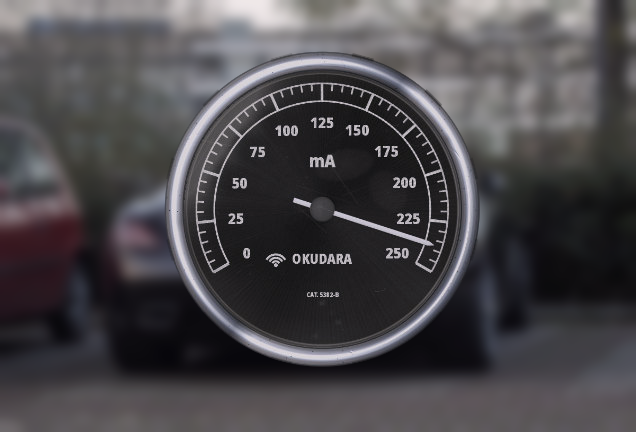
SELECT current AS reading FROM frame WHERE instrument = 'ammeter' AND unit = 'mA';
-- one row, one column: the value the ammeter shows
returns 237.5 mA
